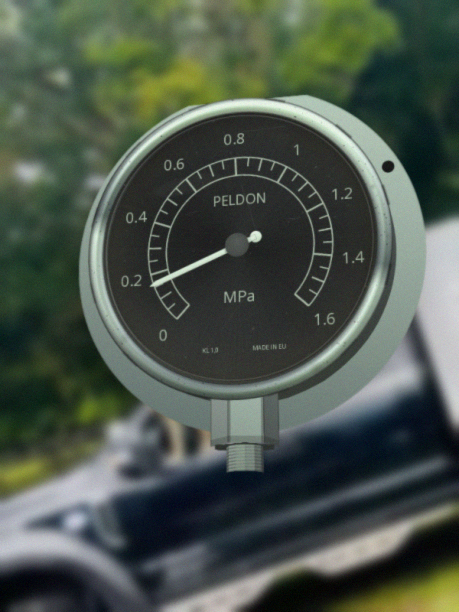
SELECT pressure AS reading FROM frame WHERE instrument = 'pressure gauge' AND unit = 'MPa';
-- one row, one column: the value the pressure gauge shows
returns 0.15 MPa
